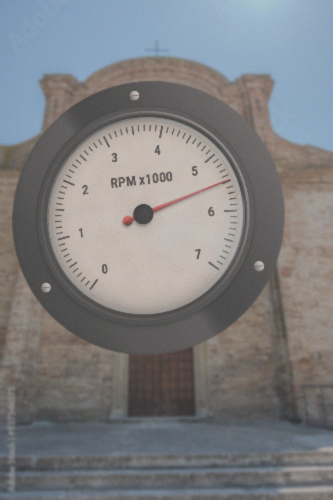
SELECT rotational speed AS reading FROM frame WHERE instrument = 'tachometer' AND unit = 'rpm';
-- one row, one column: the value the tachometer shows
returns 5500 rpm
